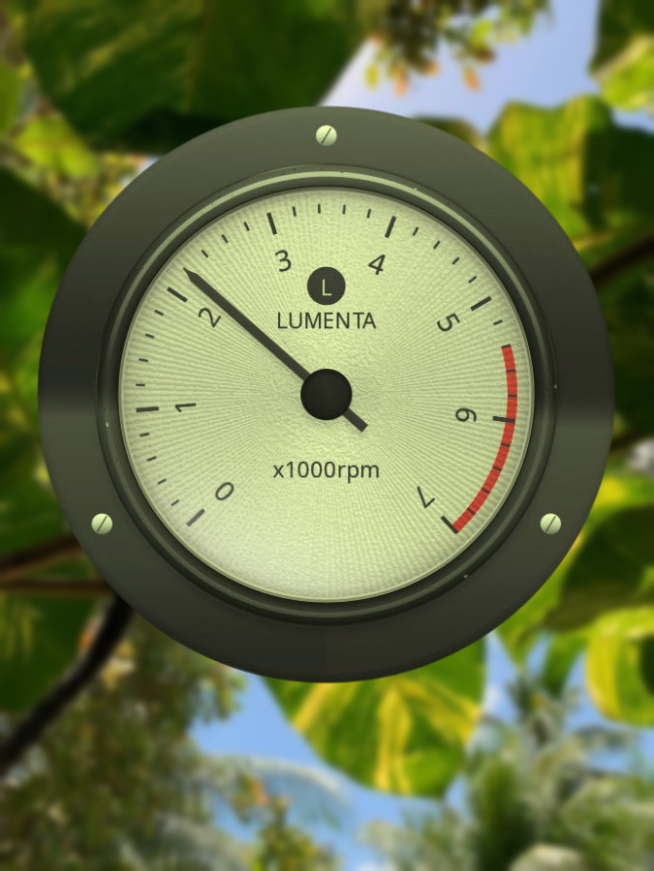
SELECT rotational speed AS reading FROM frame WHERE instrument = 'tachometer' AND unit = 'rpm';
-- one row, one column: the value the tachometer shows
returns 2200 rpm
